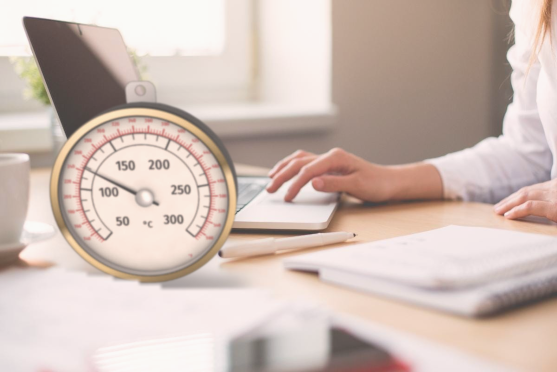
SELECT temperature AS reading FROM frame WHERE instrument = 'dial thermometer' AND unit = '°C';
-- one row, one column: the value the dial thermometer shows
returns 120 °C
